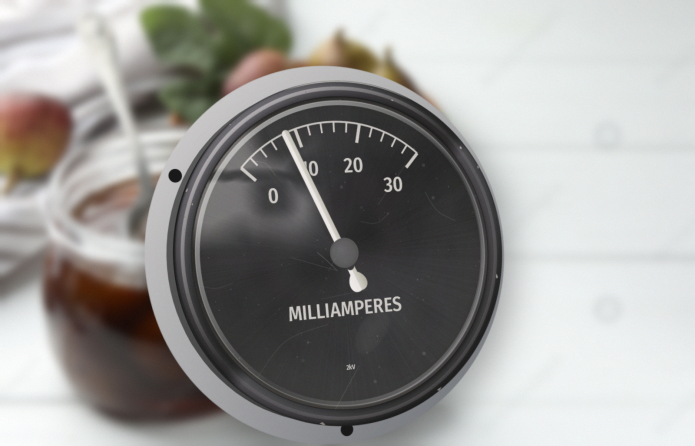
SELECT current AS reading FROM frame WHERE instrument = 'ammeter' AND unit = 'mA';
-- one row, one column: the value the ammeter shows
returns 8 mA
